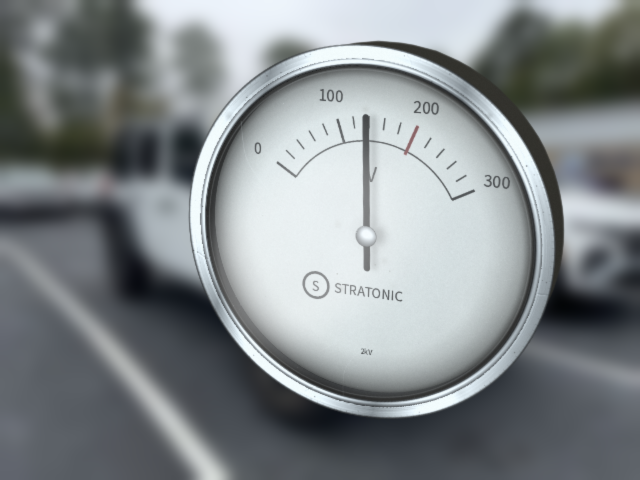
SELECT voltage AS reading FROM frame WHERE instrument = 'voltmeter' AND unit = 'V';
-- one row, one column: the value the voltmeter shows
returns 140 V
